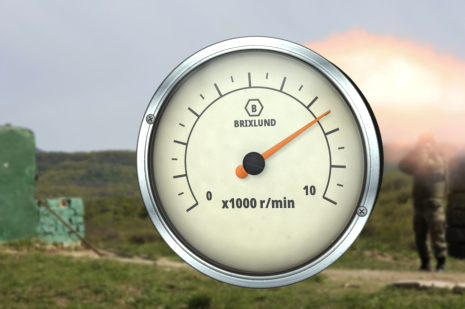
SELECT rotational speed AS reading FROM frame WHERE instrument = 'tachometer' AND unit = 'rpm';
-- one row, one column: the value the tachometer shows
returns 7500 rpm
